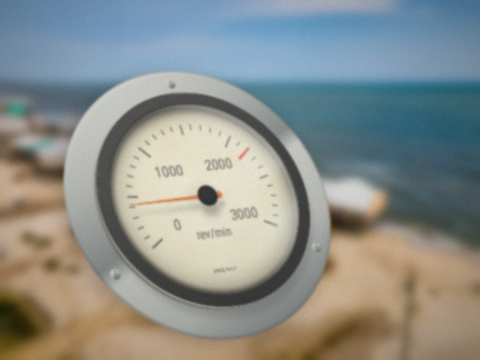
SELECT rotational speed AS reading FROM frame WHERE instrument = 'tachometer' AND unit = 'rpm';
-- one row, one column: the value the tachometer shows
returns 400 rpm
